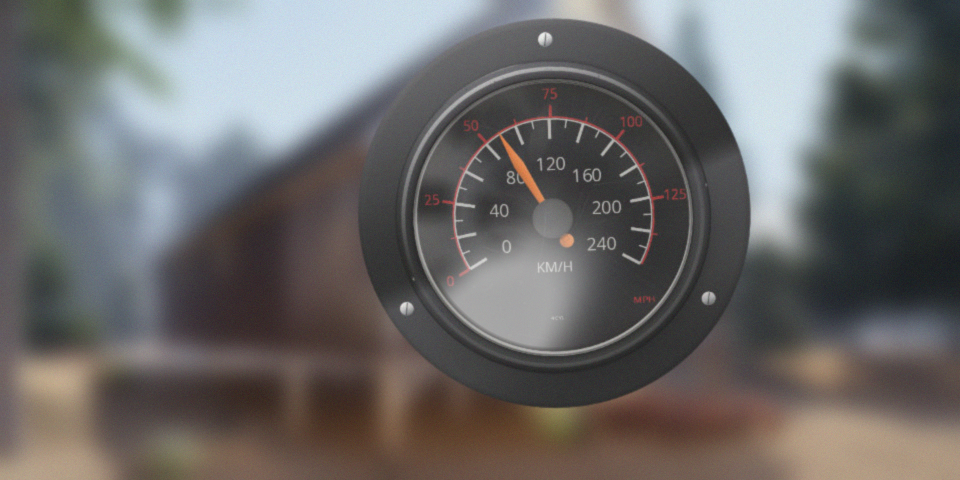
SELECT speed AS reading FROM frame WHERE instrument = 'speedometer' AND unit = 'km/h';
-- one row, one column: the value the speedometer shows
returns 90 km/h
